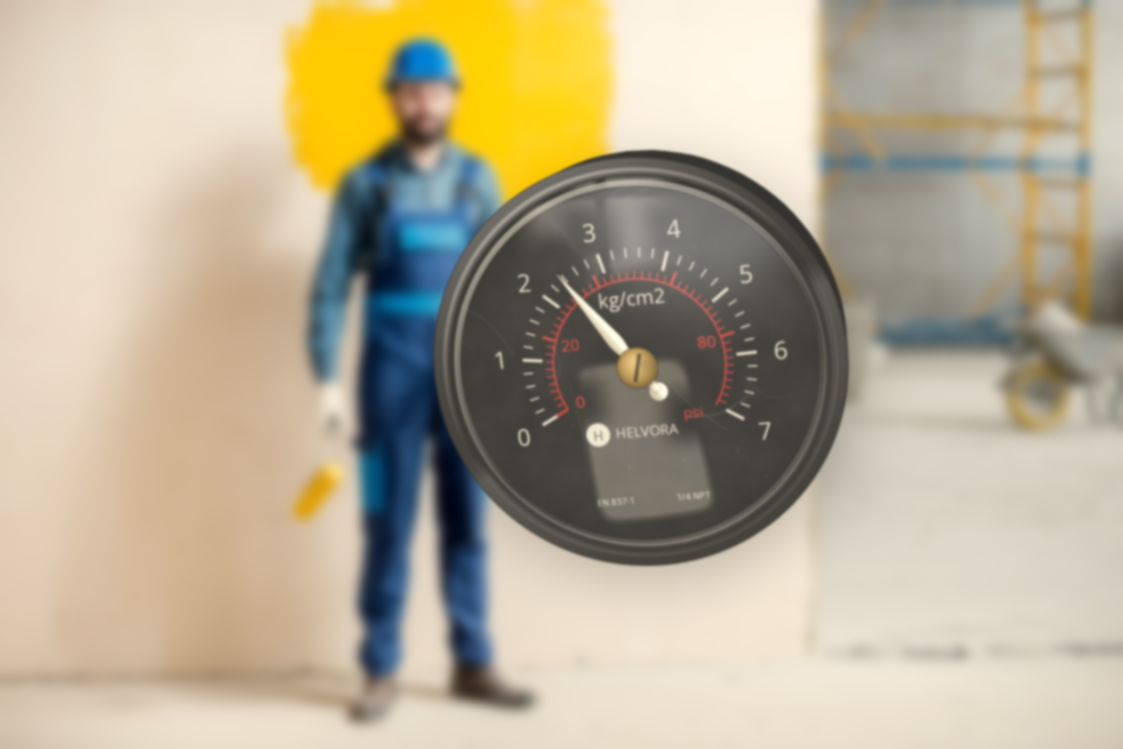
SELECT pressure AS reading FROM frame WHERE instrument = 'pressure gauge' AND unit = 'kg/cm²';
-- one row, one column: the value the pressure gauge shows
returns 2.4 kg/cm²
